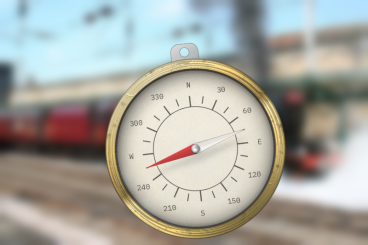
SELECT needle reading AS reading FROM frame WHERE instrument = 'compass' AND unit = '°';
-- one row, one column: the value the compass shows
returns 255 °
